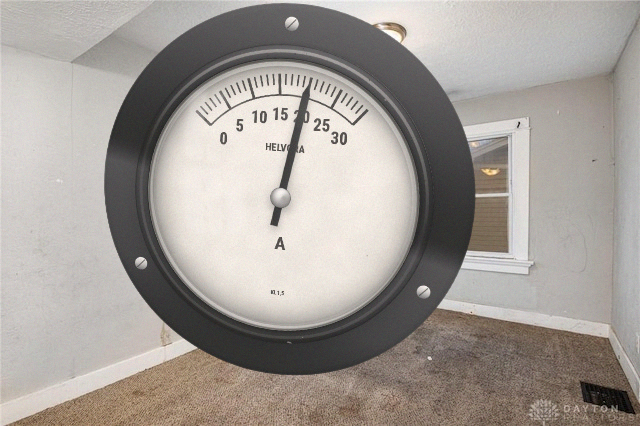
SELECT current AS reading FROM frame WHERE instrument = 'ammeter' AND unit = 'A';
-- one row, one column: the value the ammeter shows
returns 20 A
